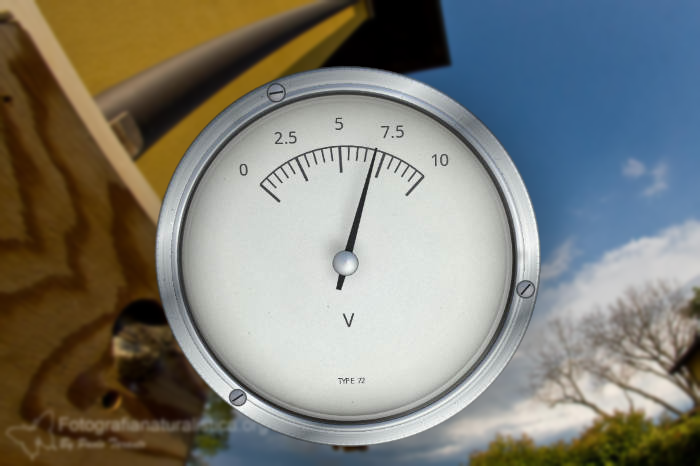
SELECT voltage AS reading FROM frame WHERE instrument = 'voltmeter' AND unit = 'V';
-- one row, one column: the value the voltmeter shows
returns 7 V
